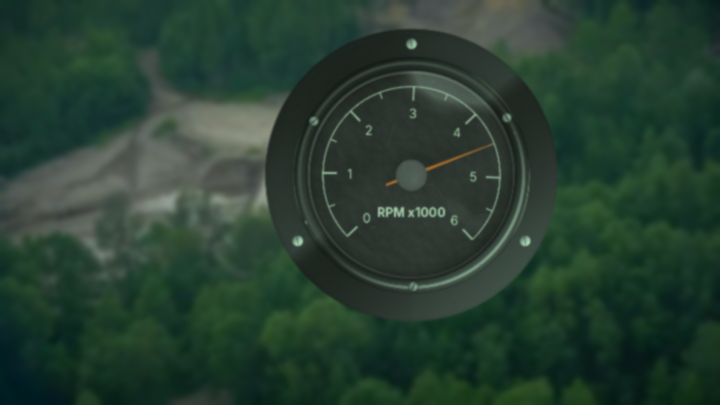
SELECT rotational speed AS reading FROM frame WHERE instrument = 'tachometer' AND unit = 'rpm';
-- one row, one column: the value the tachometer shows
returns 4500 rpm
